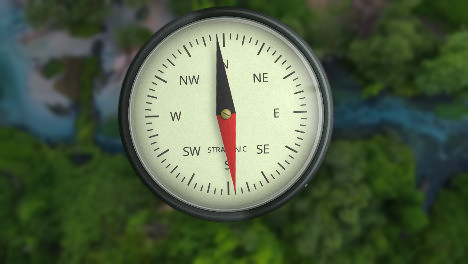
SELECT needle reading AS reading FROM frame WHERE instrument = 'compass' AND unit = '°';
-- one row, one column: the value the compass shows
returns 175 °
